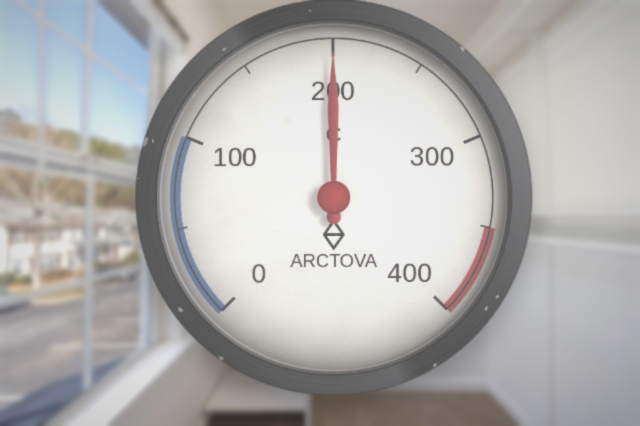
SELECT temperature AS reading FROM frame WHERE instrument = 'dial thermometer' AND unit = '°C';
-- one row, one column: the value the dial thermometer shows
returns 200 °C
